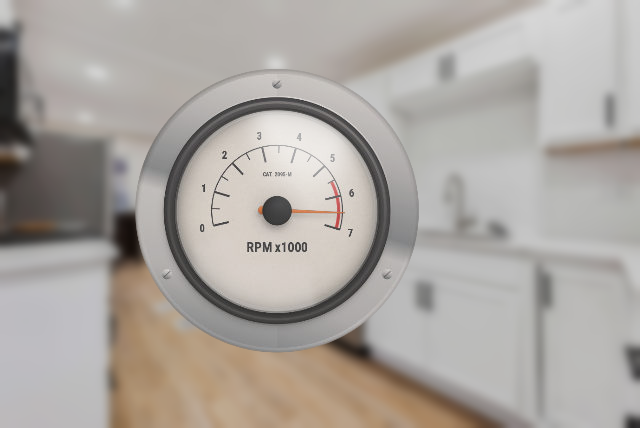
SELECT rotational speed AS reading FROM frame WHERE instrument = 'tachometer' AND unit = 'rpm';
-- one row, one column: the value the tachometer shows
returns 6500 rpm
